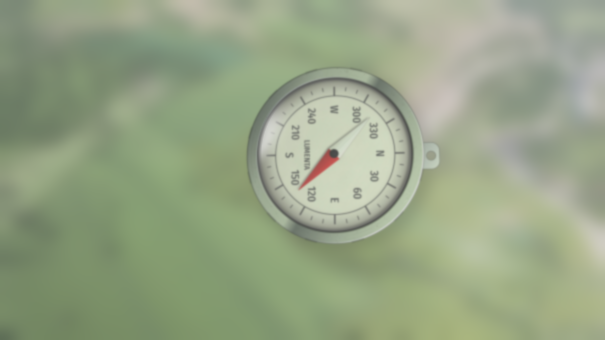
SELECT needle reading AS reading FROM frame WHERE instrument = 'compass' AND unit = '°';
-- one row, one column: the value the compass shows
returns 135 °
